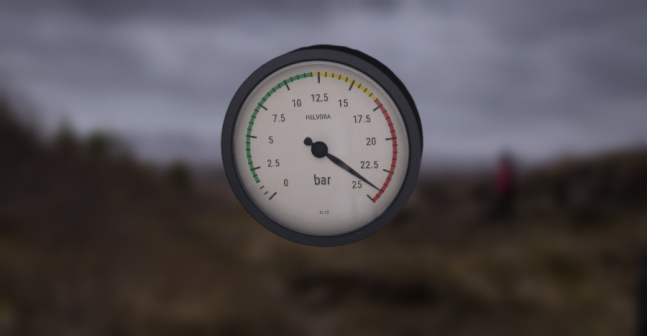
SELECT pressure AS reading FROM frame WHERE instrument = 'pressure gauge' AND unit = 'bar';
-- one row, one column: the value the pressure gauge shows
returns 24 bar
